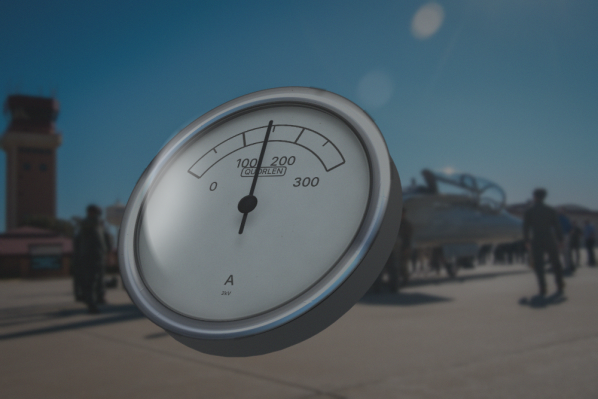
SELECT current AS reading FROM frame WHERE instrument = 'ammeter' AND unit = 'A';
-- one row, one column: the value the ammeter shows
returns 150 A
